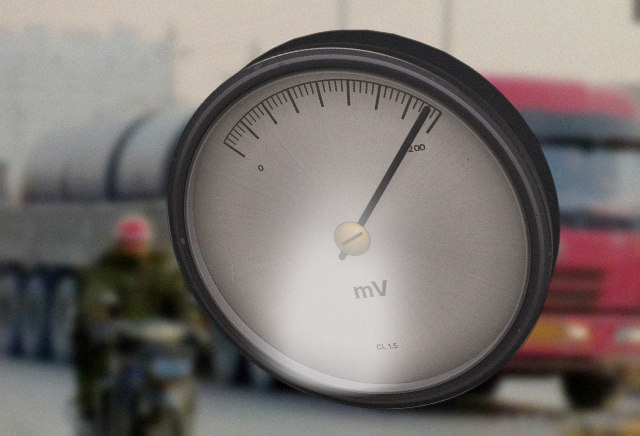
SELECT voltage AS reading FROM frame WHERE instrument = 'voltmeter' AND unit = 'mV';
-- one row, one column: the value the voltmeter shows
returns 190 mV
